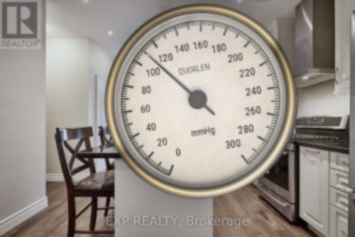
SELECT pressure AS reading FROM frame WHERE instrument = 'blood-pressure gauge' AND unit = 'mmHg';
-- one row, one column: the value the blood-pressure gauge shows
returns 110 mmHg
